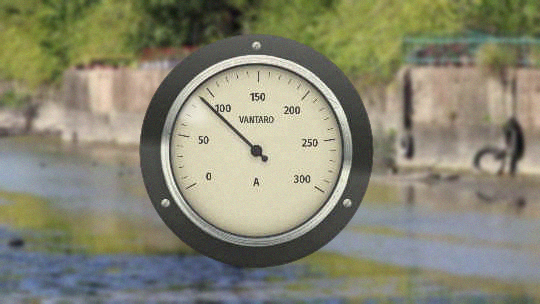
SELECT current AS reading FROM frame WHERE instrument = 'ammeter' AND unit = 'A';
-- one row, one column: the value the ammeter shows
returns 90 A
